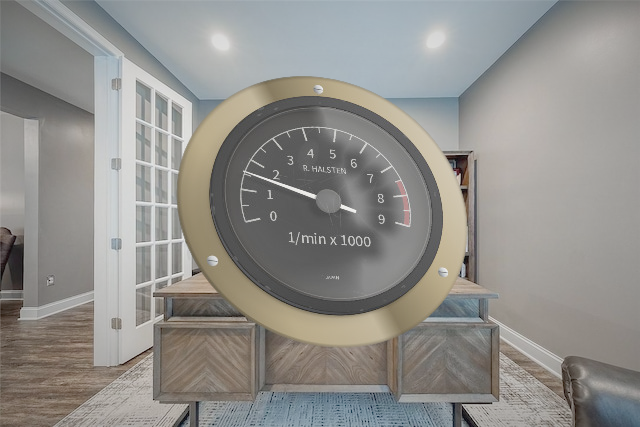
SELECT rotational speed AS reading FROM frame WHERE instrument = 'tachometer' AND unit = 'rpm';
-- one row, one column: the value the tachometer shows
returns 1500 rpm
